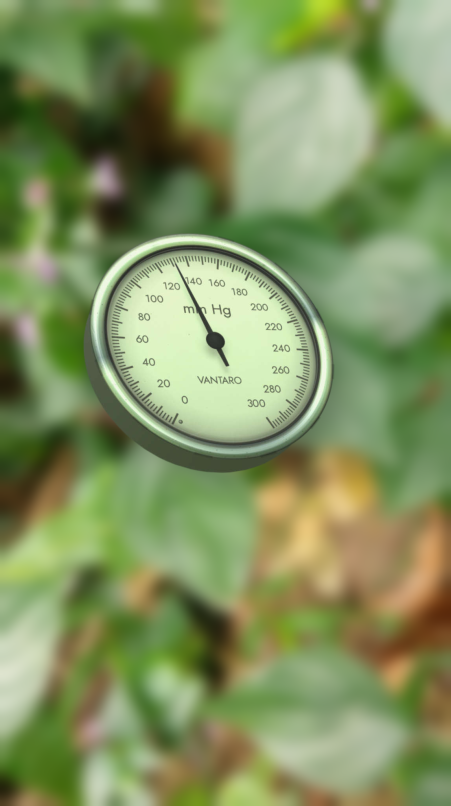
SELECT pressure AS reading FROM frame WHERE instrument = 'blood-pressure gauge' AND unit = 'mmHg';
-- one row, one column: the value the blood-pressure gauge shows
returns 130 mmHg
